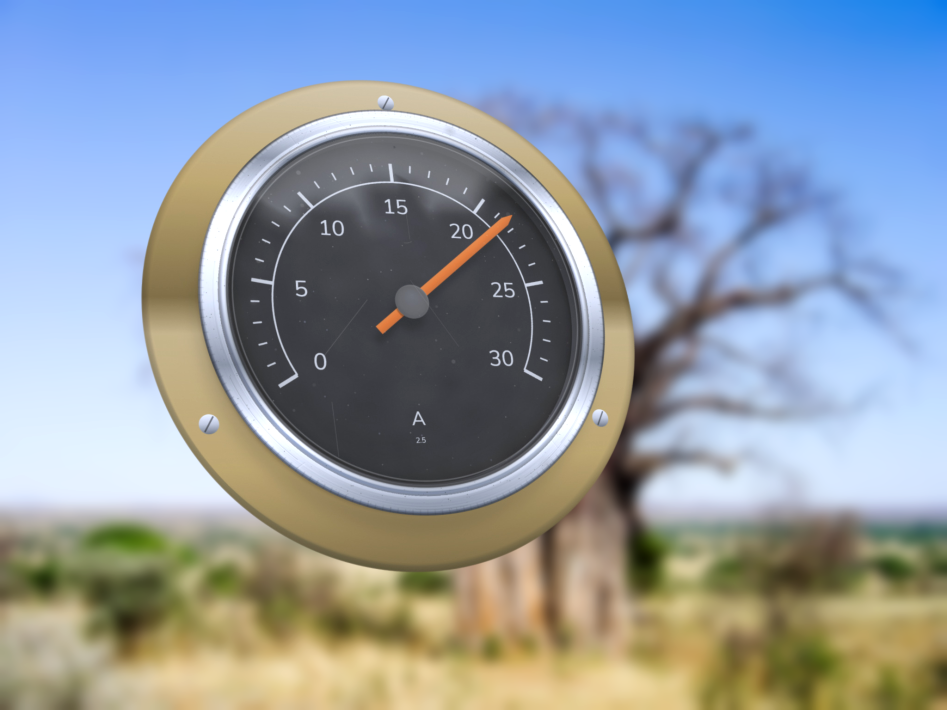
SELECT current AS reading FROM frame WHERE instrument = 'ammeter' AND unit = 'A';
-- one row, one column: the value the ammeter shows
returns 21.5 A
